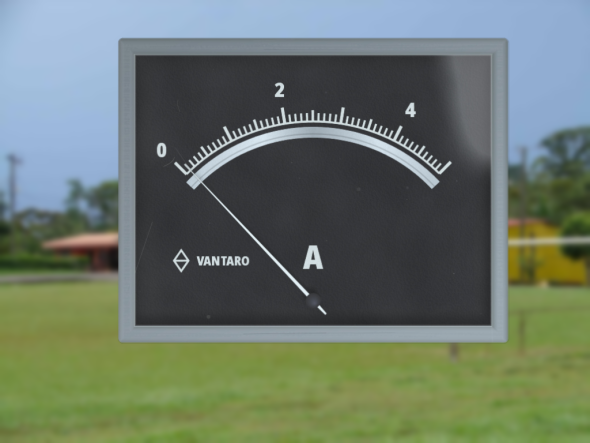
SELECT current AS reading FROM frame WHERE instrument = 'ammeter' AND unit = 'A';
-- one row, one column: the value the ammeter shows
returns 0.1 A
